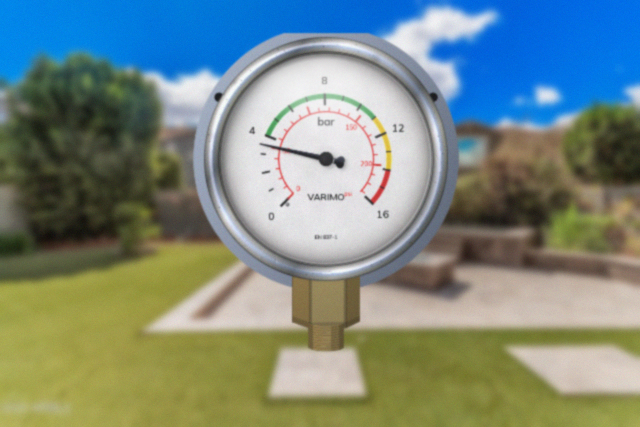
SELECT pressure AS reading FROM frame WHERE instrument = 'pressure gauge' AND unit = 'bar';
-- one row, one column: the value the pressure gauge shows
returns 3.5 bar
